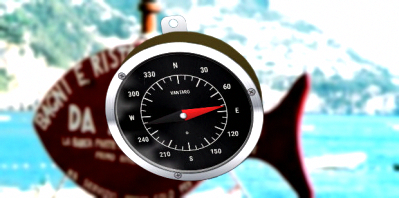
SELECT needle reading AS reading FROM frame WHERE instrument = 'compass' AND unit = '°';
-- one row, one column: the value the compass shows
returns 80 °
